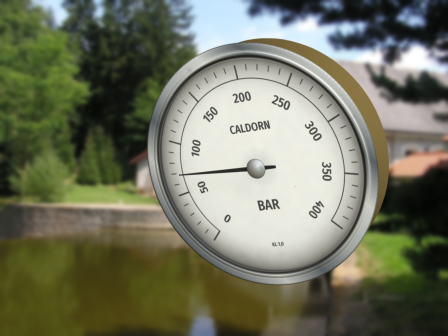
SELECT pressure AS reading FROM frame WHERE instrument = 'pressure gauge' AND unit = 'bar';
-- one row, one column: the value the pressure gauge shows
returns 70 bar
